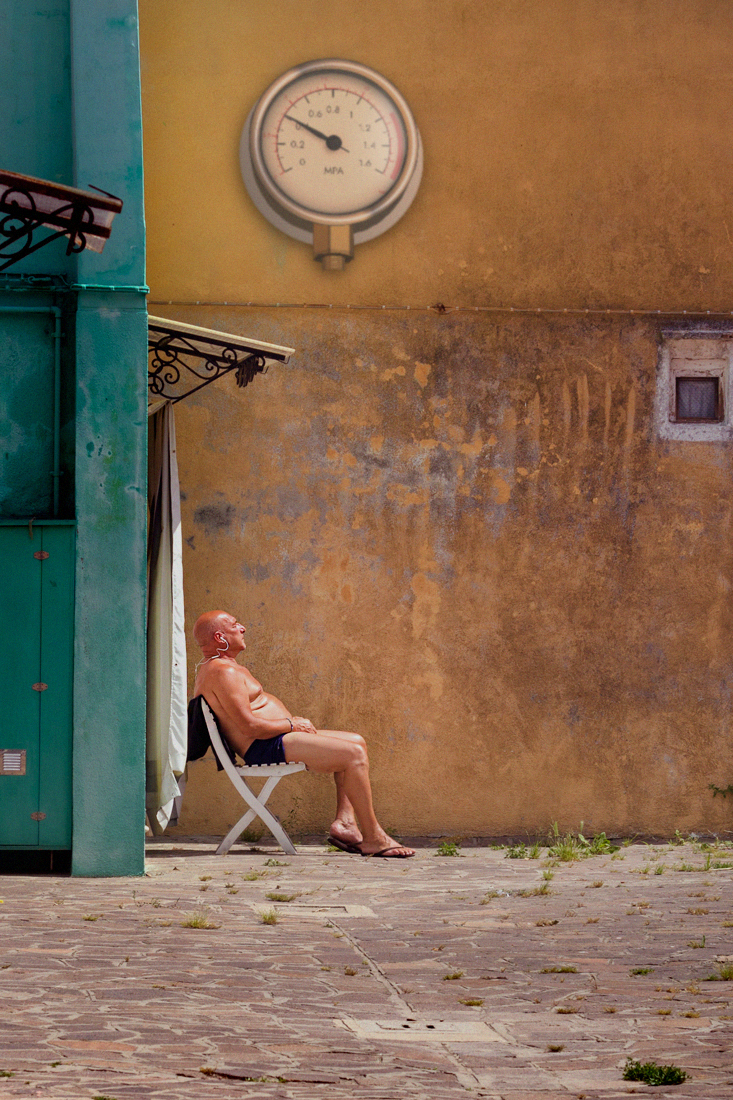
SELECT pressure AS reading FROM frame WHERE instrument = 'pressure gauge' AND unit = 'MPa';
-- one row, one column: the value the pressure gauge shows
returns 0.4 MPa
